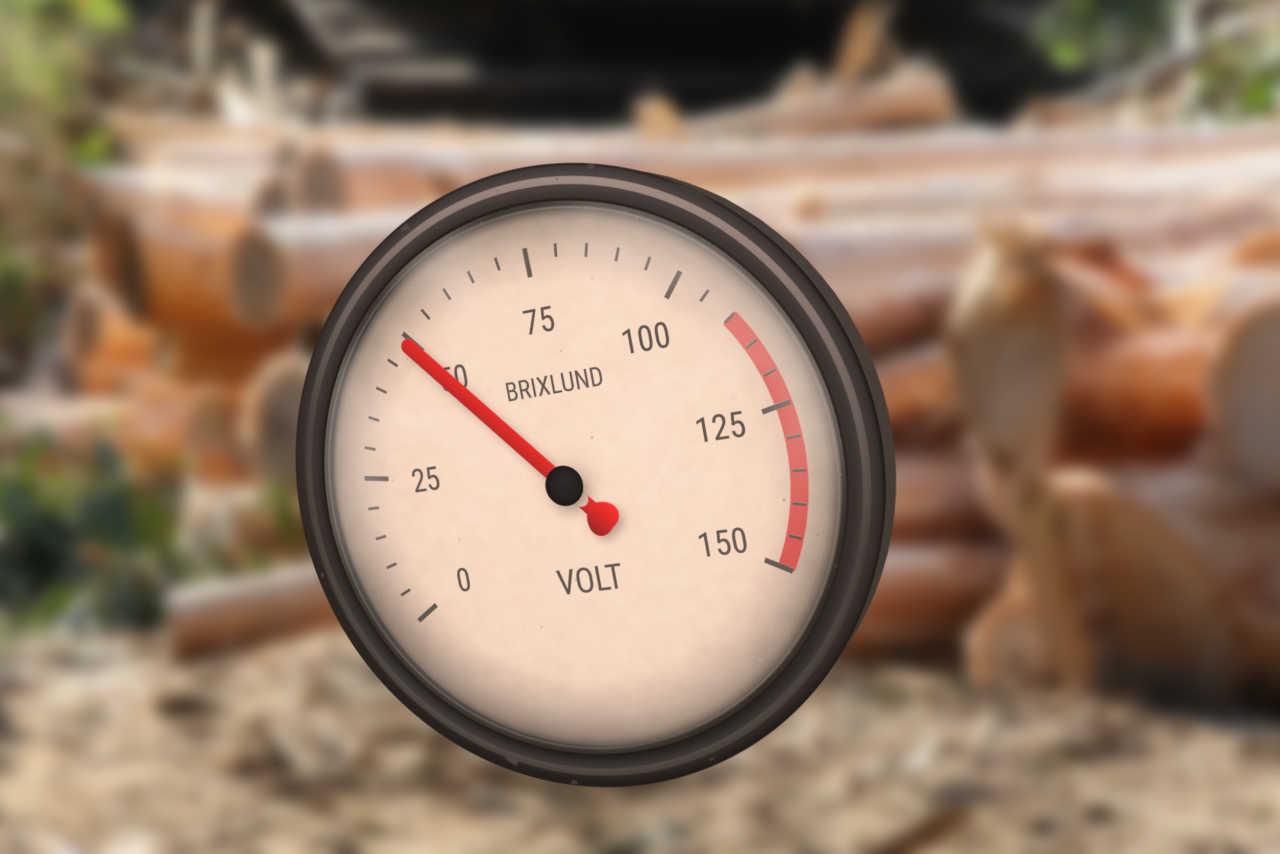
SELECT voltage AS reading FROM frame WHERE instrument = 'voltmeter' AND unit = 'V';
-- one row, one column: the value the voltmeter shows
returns 50 V
